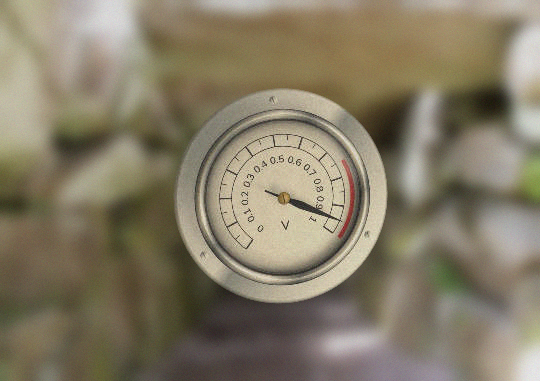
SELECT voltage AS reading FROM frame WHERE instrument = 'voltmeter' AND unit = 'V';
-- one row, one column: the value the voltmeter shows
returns 0.95 V
